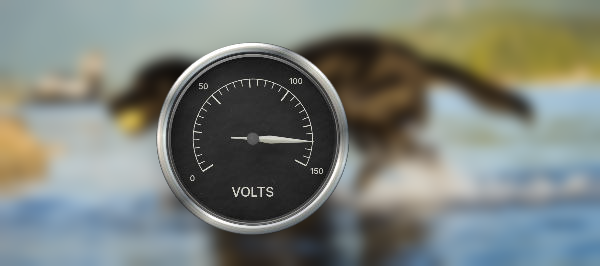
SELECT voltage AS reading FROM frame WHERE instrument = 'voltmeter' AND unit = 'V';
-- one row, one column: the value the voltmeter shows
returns 135 V
